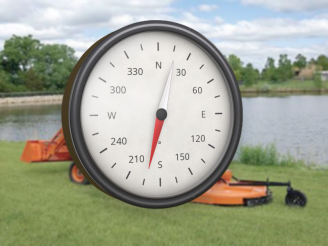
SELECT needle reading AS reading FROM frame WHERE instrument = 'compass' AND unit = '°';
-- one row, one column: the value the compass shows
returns 195 °
